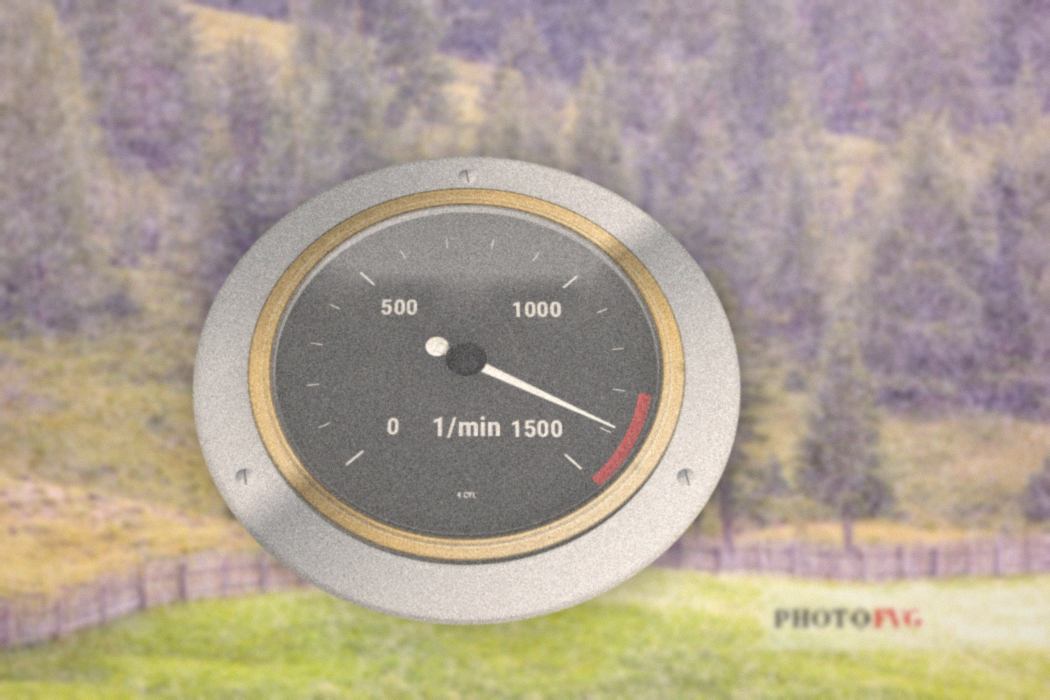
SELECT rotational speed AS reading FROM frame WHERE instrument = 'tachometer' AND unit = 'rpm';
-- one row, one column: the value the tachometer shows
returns 1400 rpm
